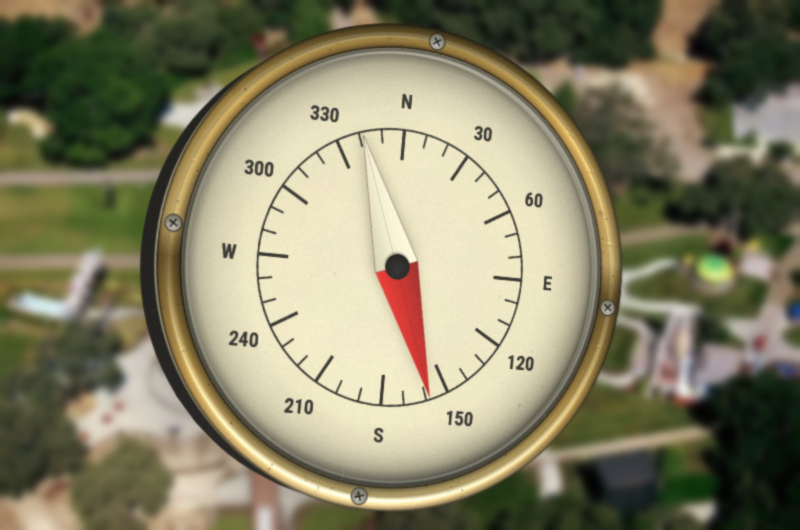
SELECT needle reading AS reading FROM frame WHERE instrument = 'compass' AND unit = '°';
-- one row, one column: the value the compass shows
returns 160 °
